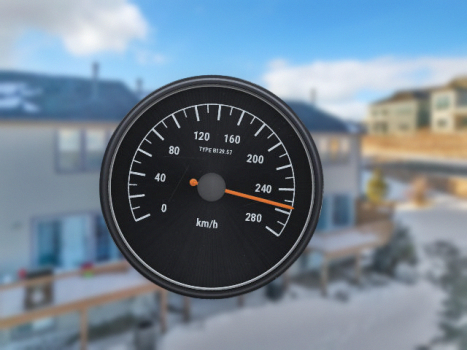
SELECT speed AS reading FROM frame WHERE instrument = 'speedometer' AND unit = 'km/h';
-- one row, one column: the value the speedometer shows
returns 255 km/h
